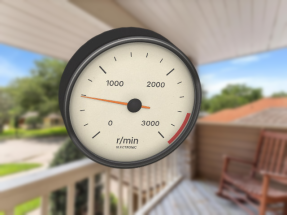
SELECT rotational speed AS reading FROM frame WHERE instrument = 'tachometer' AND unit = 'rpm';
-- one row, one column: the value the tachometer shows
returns 600 rpm
